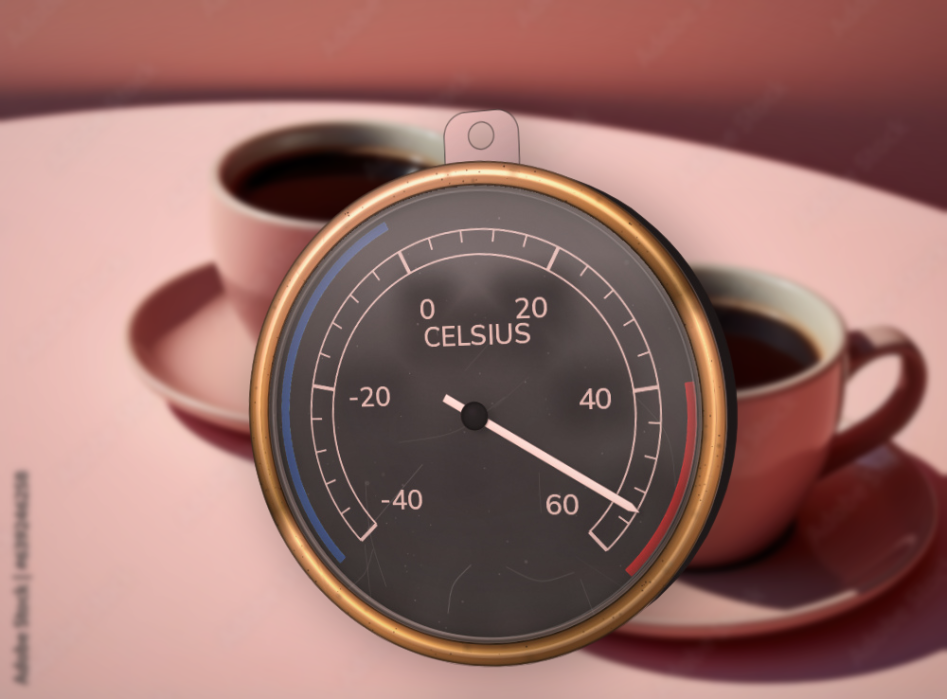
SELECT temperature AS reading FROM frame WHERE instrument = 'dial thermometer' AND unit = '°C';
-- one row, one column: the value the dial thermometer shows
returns 54 °C
